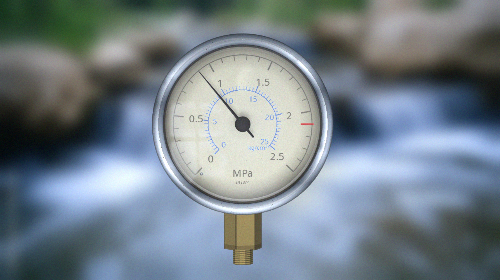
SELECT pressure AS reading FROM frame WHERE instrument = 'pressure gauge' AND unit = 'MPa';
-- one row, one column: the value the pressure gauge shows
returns 0.9 MPa
